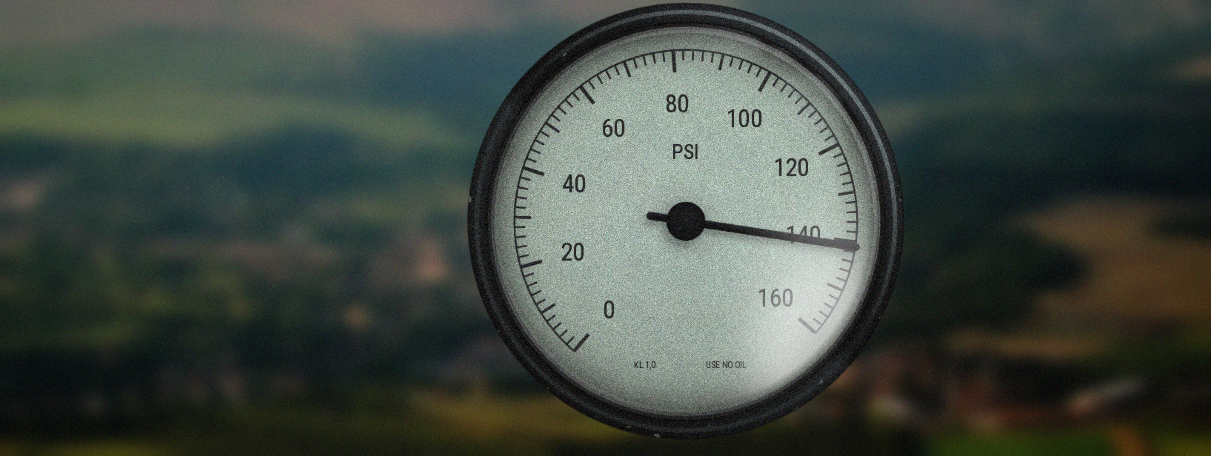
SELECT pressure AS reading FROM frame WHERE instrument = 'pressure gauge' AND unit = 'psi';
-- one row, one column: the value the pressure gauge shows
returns 141 psi
